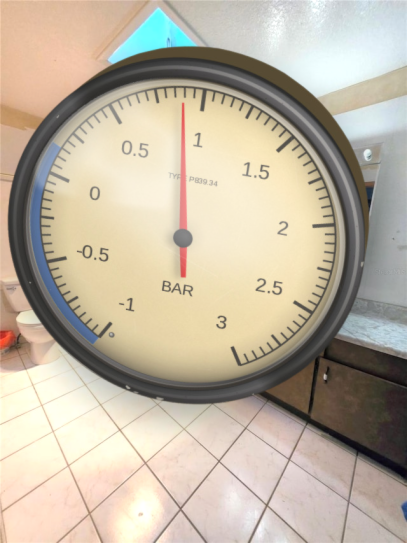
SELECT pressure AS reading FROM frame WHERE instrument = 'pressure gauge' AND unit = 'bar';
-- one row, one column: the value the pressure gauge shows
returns 0.9 bar
